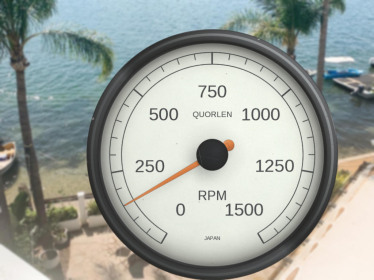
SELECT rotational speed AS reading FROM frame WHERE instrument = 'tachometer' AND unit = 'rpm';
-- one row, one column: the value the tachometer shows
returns 150 rpm
